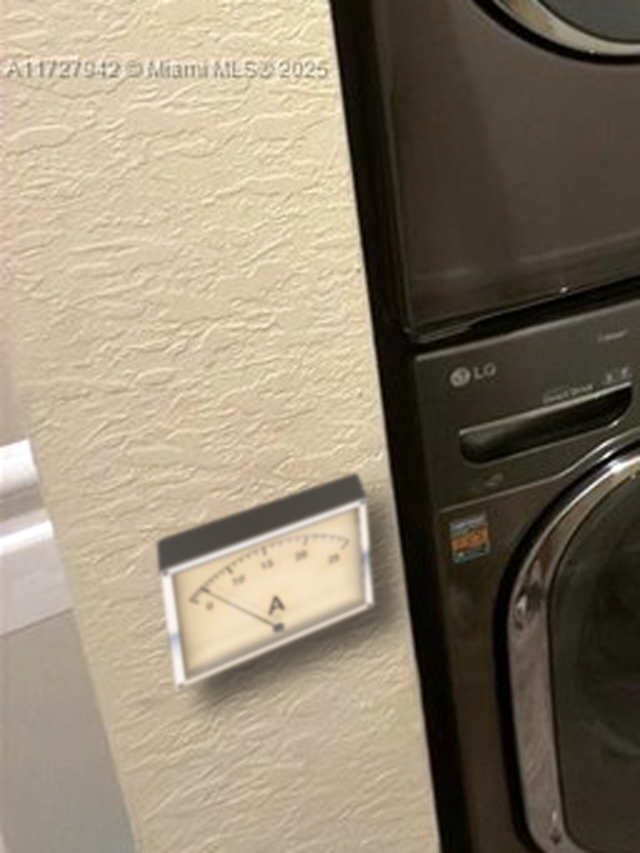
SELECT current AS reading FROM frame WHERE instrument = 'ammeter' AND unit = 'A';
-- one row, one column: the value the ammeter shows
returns 5 A
